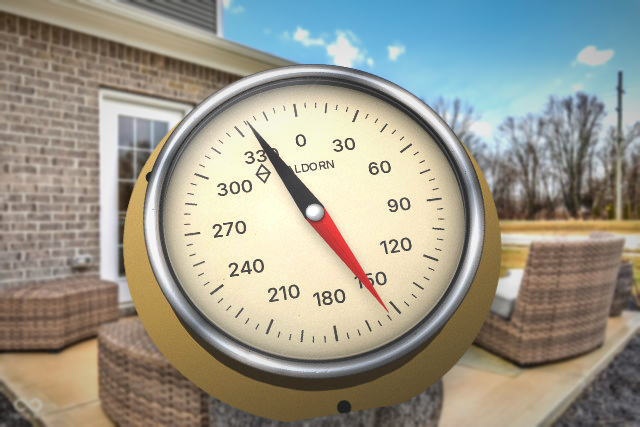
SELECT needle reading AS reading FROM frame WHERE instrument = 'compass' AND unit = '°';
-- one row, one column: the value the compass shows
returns 155 °
